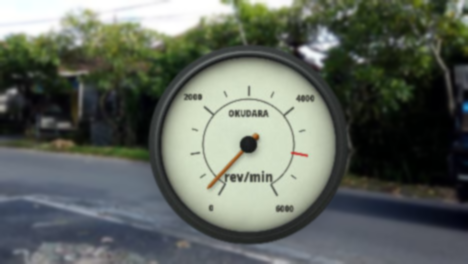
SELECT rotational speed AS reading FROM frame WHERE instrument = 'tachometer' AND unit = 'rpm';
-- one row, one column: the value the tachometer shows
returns 250 rpm
